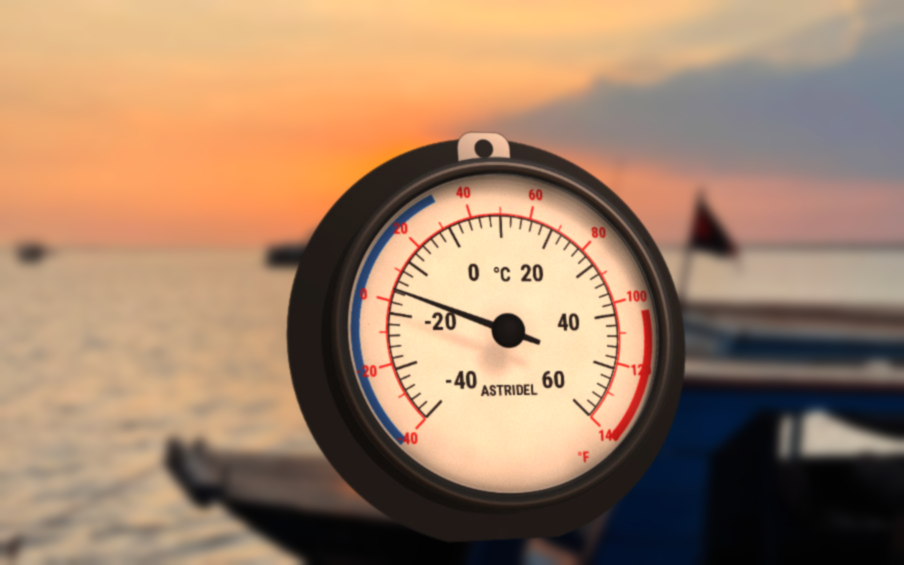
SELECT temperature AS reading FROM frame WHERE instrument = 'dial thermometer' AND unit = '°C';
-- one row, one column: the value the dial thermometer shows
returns -16 °C
